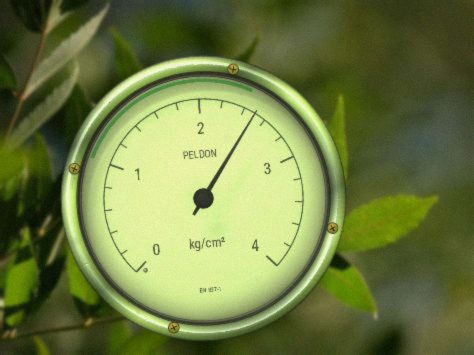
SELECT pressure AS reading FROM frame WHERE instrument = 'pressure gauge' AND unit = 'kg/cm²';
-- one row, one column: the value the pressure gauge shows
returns 2.5 kg/cm²
